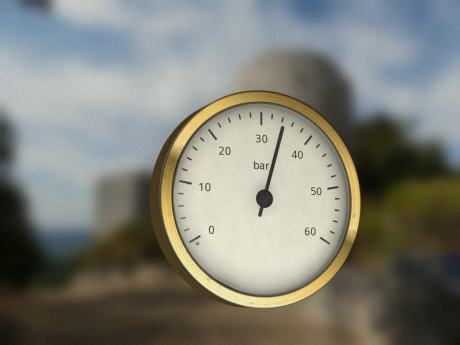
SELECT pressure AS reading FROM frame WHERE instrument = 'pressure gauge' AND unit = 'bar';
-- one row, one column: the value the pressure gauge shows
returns 34 bar
